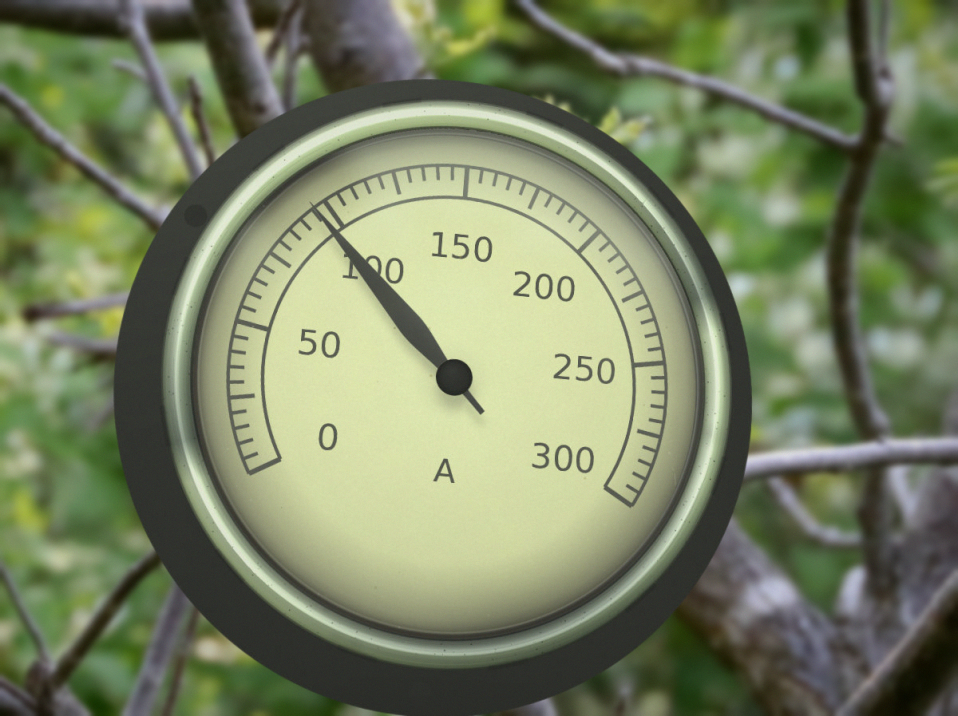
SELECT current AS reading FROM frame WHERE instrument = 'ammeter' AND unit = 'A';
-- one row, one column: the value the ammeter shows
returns 95 A
